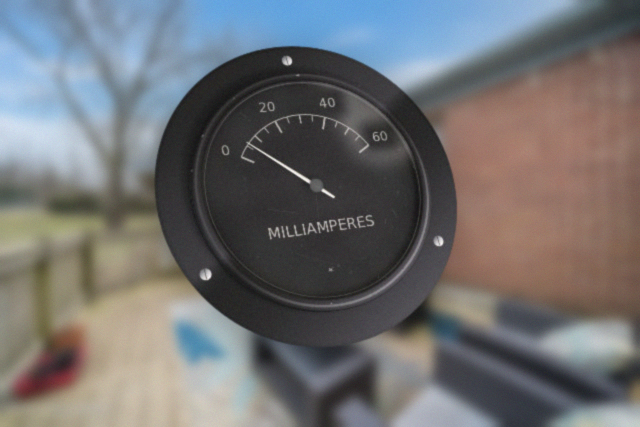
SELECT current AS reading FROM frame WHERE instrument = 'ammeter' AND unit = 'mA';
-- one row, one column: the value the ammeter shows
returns 5 mA
